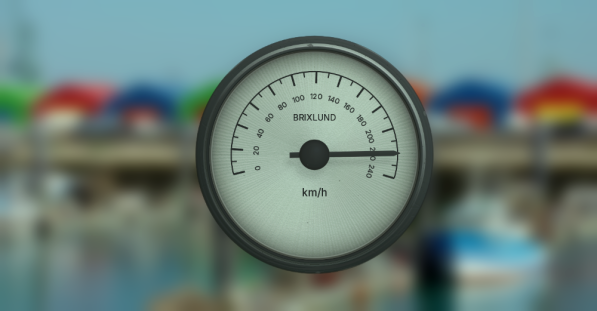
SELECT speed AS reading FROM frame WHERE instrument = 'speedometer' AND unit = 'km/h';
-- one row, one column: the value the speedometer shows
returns 220 km/h
